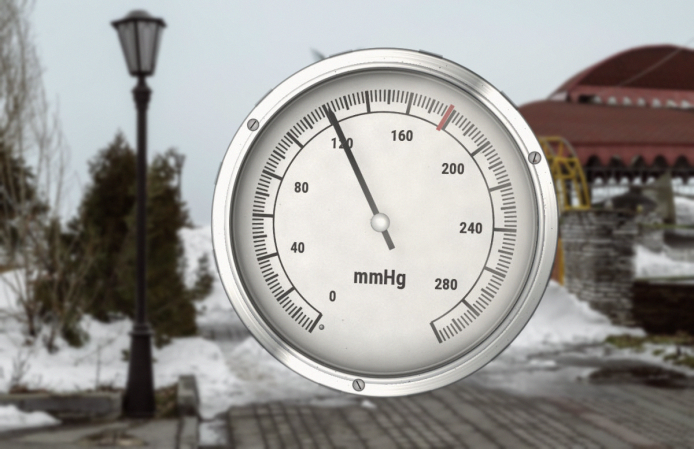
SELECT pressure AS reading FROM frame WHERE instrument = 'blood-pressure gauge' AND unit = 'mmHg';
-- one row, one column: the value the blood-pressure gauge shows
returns 122 mmHg
